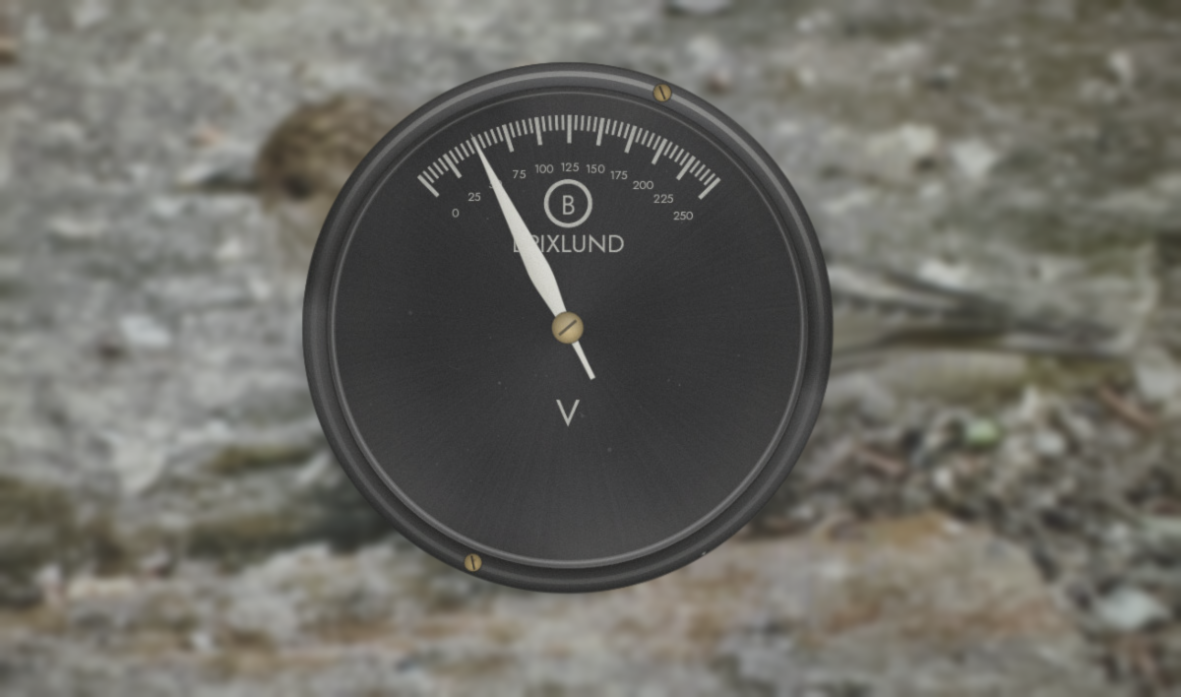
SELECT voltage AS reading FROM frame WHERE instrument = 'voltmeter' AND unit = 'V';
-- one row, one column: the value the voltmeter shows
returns 50 V
